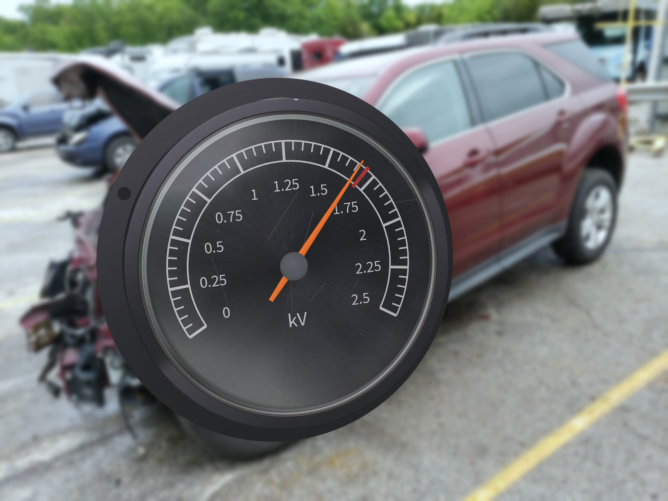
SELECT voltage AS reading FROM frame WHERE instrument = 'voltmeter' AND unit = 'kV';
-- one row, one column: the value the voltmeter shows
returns 1.65 kV
